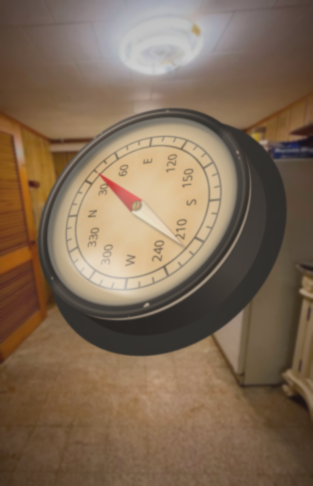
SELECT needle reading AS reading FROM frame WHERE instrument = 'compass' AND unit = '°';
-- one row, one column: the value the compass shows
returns 40 °
